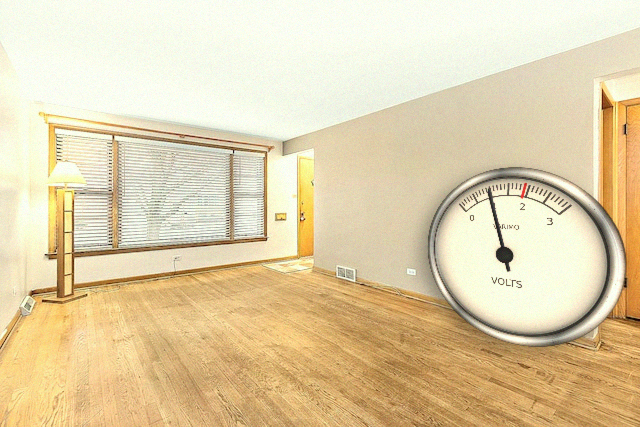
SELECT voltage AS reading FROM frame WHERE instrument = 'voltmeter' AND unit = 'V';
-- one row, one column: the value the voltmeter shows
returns 1 V
